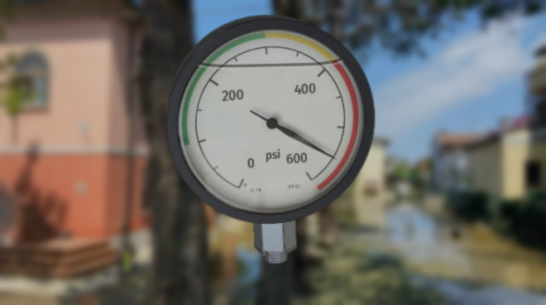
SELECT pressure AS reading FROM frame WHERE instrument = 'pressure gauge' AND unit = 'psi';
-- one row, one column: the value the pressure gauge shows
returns 550 psi
